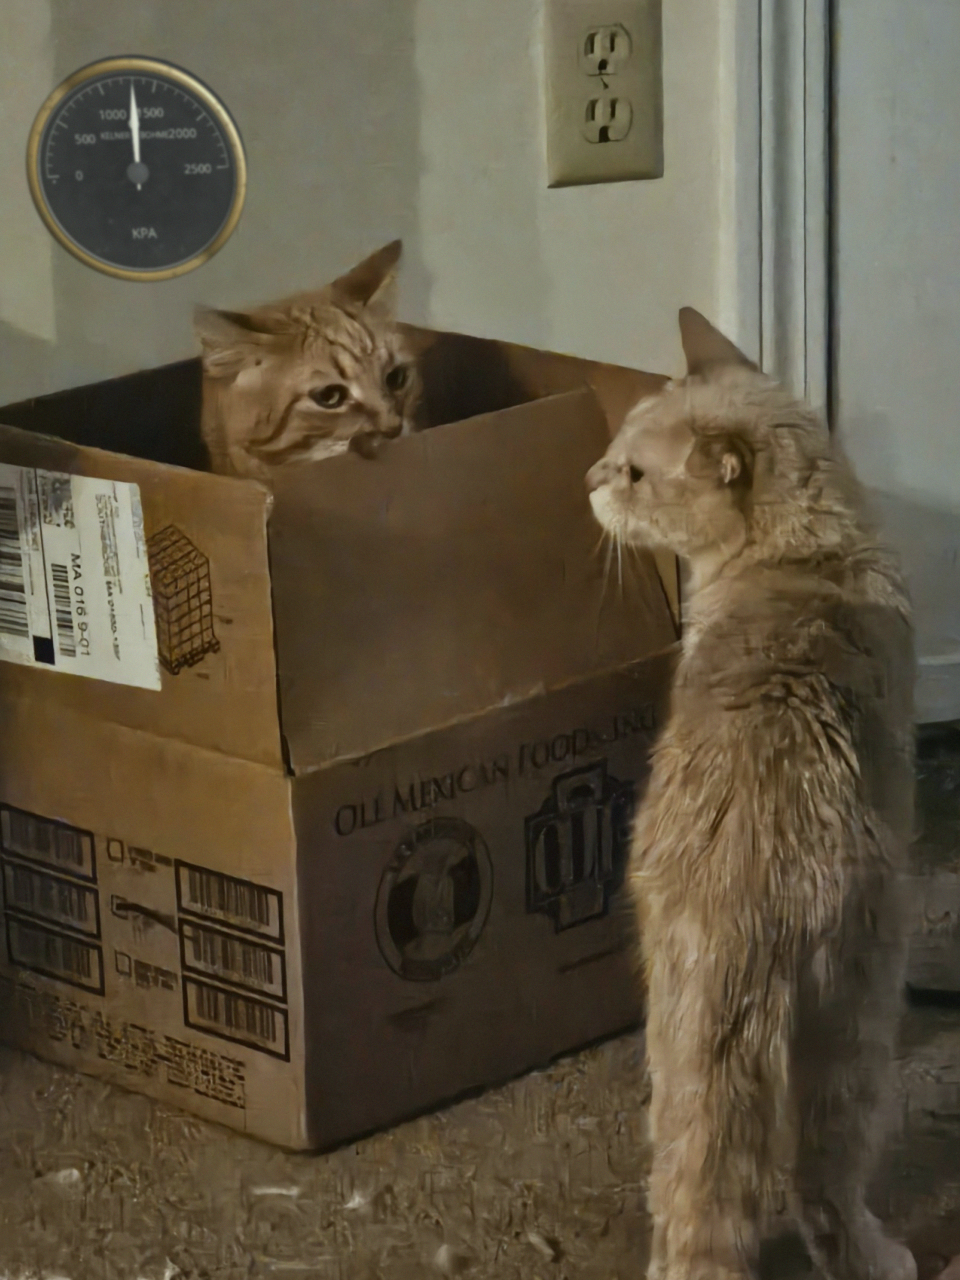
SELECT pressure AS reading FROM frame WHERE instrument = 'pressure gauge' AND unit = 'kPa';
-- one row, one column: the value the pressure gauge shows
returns 1300 kPa
